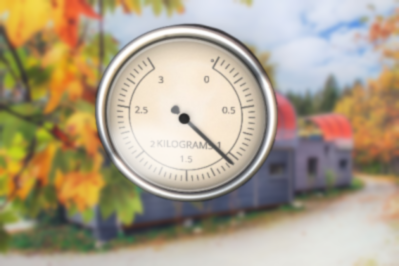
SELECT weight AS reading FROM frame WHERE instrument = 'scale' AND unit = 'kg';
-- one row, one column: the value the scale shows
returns 1.05 kg
